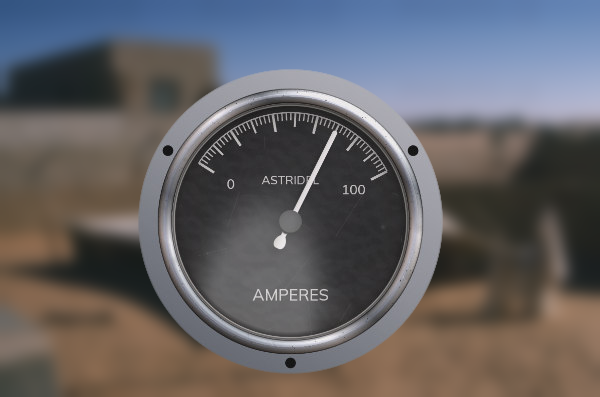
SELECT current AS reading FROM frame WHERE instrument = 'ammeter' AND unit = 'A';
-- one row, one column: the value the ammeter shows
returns 70 A
